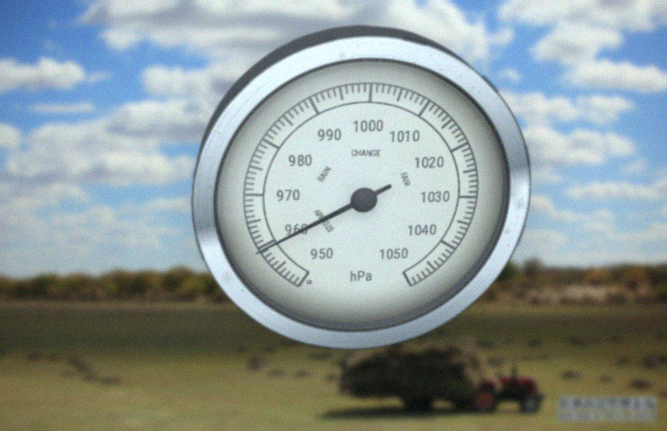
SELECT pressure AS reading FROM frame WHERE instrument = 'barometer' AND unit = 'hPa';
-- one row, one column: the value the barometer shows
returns 960 hPa
